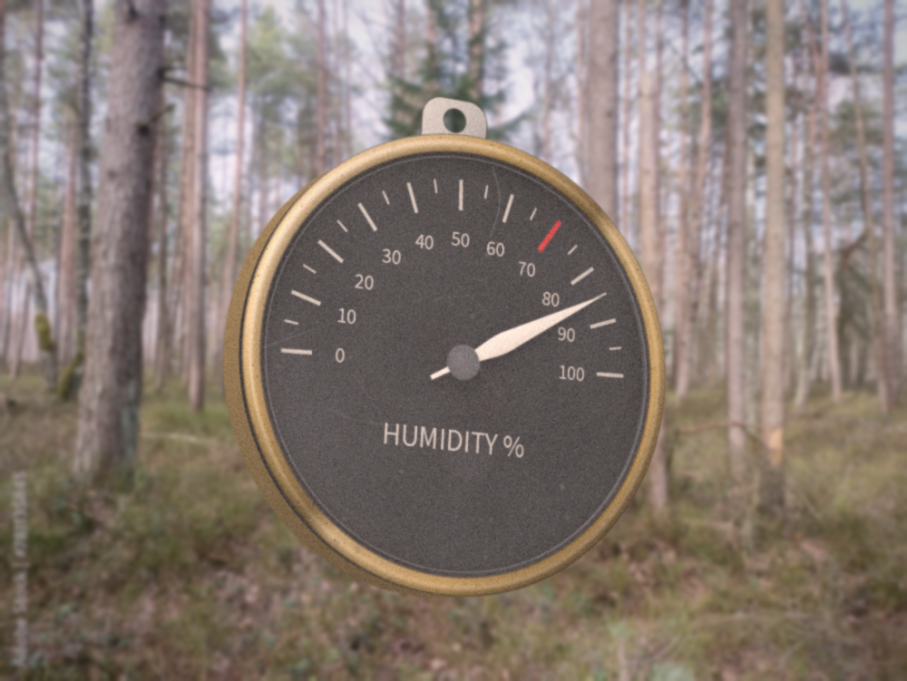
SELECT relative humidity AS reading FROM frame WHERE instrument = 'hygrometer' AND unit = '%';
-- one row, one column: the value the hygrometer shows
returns 85 %
